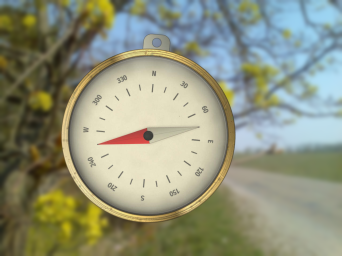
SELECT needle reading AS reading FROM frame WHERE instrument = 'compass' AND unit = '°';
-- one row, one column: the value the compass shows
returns 255 °
